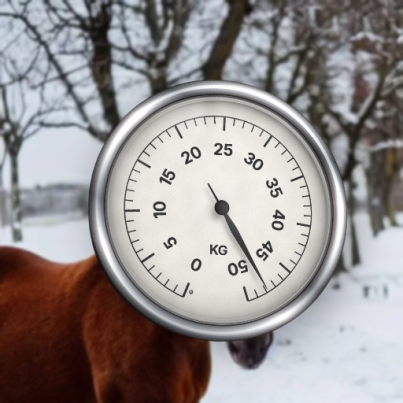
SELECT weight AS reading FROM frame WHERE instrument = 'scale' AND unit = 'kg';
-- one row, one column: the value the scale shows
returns 48 kg
